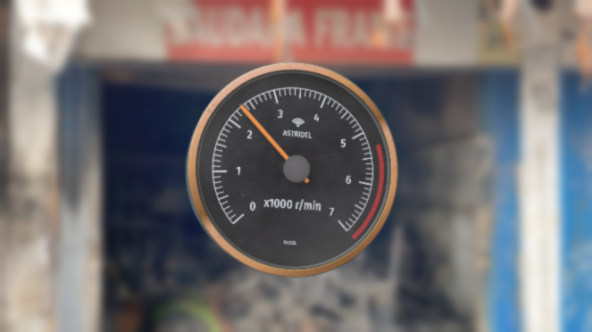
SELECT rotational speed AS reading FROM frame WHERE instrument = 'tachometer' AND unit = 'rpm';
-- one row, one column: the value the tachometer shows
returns 2300 rpm
